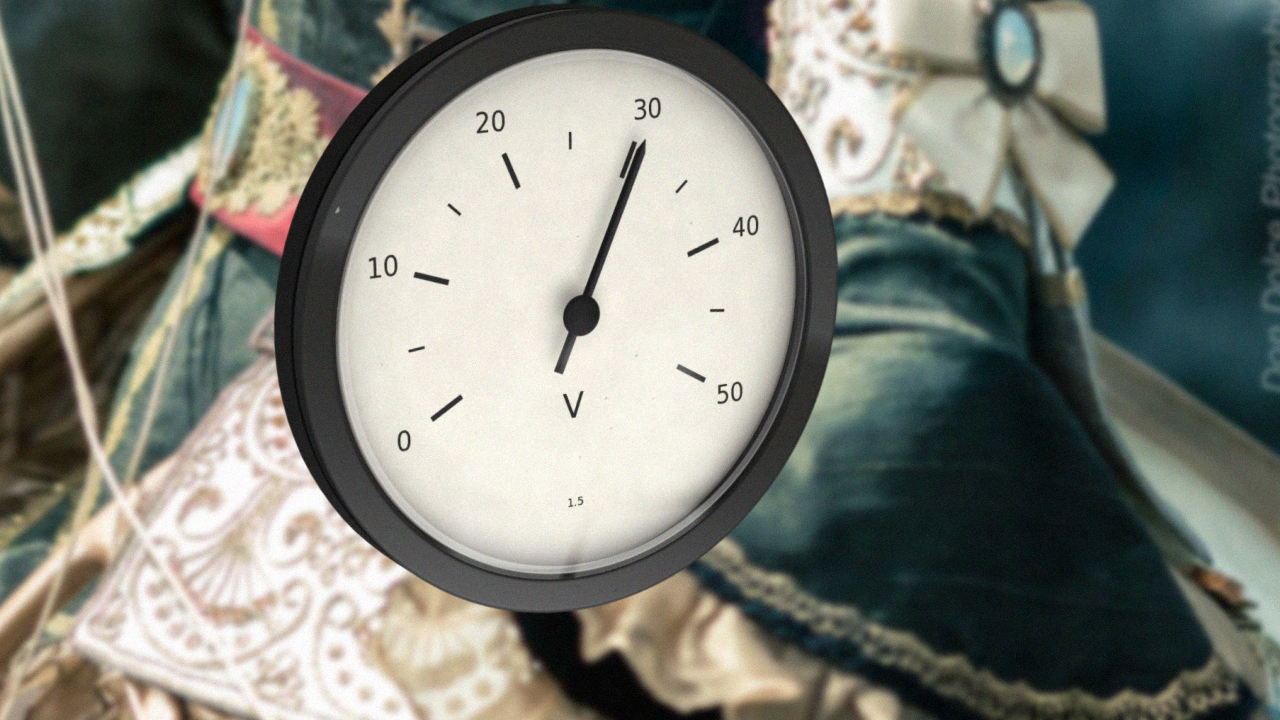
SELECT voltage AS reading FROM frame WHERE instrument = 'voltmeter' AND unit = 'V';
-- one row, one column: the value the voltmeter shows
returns 30 V
